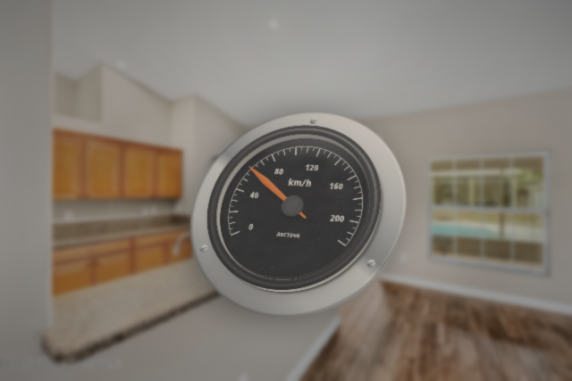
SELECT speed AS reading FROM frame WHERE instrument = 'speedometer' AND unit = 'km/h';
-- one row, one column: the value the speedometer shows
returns 60 km/h
